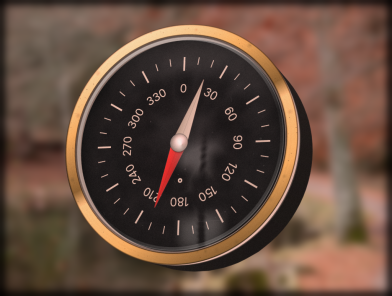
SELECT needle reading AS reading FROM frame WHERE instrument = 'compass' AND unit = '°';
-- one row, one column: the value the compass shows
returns 200 °
